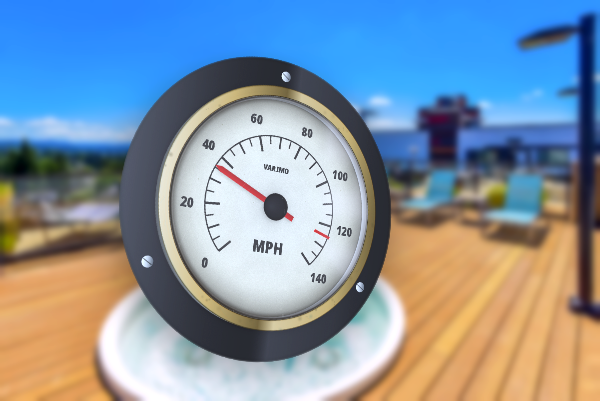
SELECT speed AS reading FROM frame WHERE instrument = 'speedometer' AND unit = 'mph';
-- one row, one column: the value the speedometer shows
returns 35 mph
